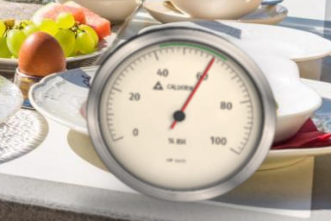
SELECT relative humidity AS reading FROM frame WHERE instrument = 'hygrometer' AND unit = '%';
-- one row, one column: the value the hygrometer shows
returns 60 %
